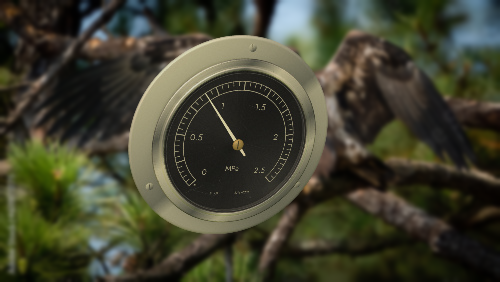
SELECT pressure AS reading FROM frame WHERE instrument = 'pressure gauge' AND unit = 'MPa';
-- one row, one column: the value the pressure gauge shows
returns 0.9 MPa
